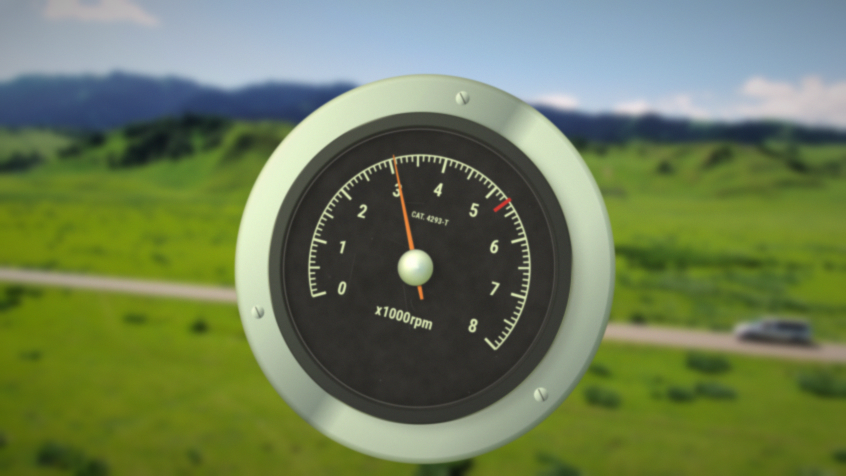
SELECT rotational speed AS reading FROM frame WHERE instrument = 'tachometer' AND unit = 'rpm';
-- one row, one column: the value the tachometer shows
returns 3100 rpm
